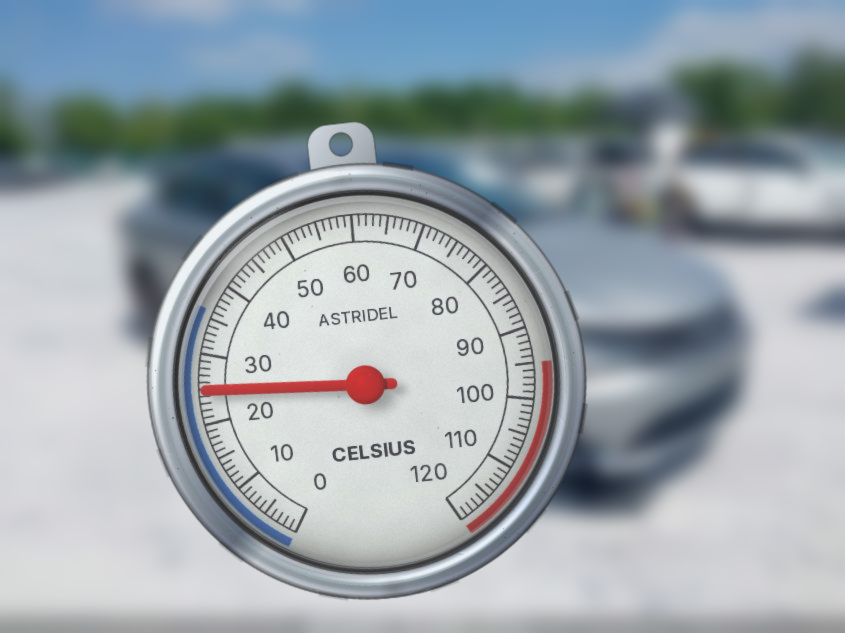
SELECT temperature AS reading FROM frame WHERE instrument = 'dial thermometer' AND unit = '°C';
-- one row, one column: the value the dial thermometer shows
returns 25 °C
